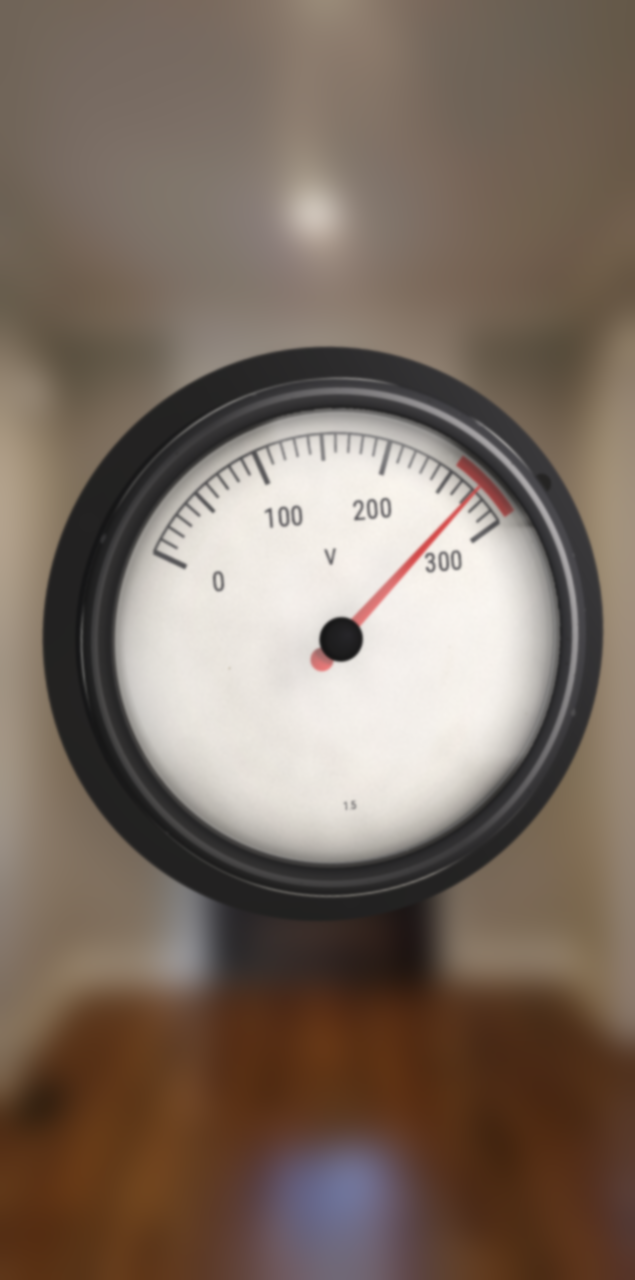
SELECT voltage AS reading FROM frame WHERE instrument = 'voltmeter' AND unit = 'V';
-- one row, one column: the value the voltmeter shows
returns 270 V
